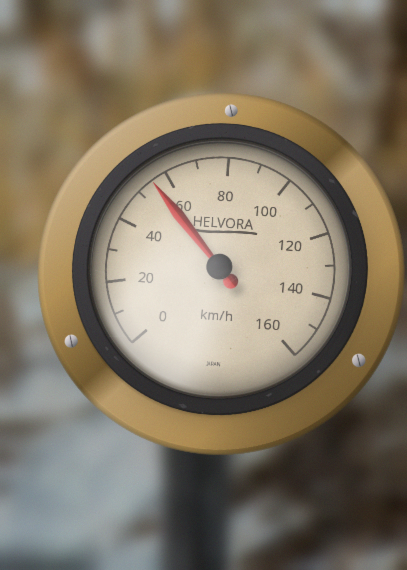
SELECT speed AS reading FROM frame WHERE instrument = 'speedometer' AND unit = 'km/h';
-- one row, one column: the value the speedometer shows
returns 55 km/h
